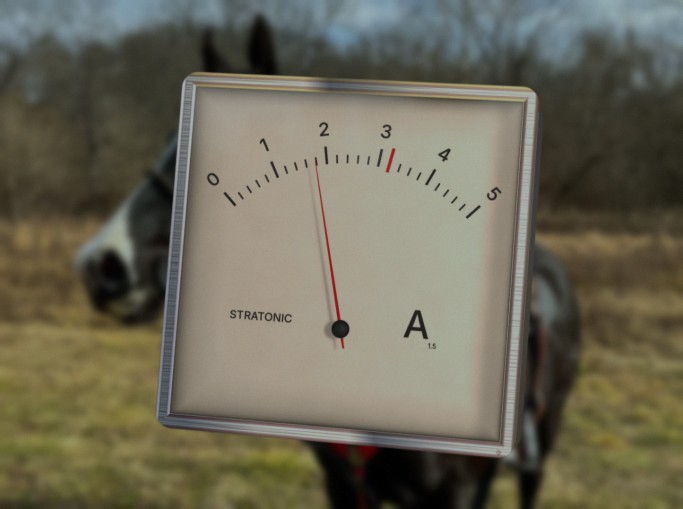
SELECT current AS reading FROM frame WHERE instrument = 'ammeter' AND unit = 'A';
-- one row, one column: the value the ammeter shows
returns 1.8 A
